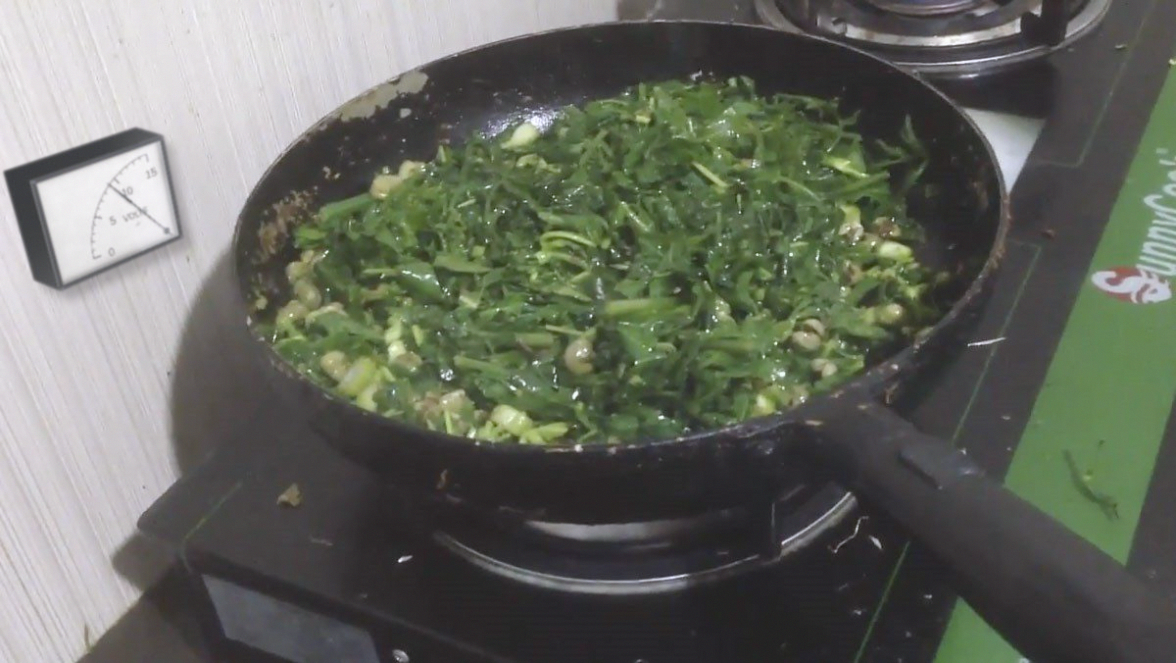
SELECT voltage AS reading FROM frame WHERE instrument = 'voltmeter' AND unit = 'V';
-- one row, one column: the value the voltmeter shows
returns 9 V
